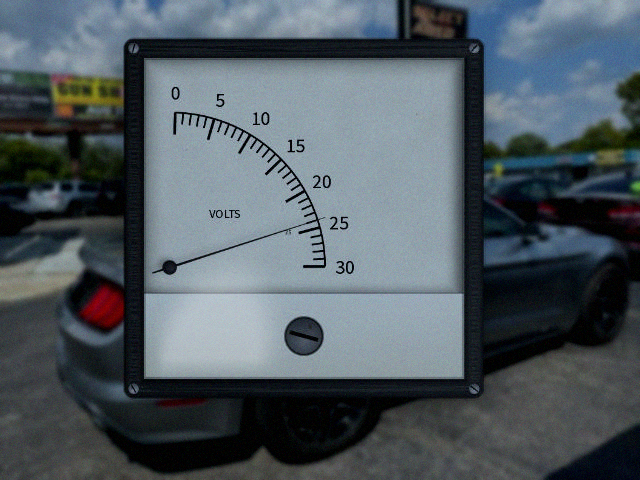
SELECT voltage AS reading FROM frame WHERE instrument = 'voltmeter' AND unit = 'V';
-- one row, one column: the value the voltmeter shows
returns 24 V
